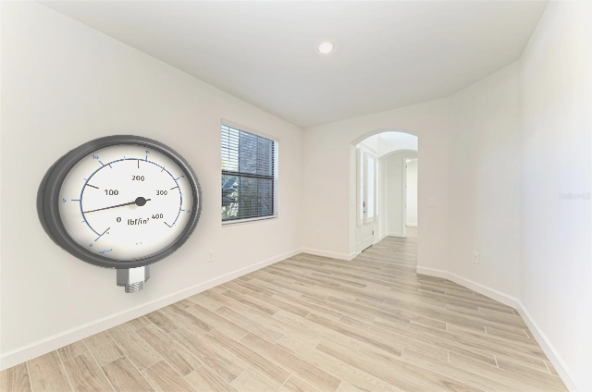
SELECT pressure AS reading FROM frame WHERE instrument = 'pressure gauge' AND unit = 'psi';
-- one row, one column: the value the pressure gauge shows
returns 50 psi
